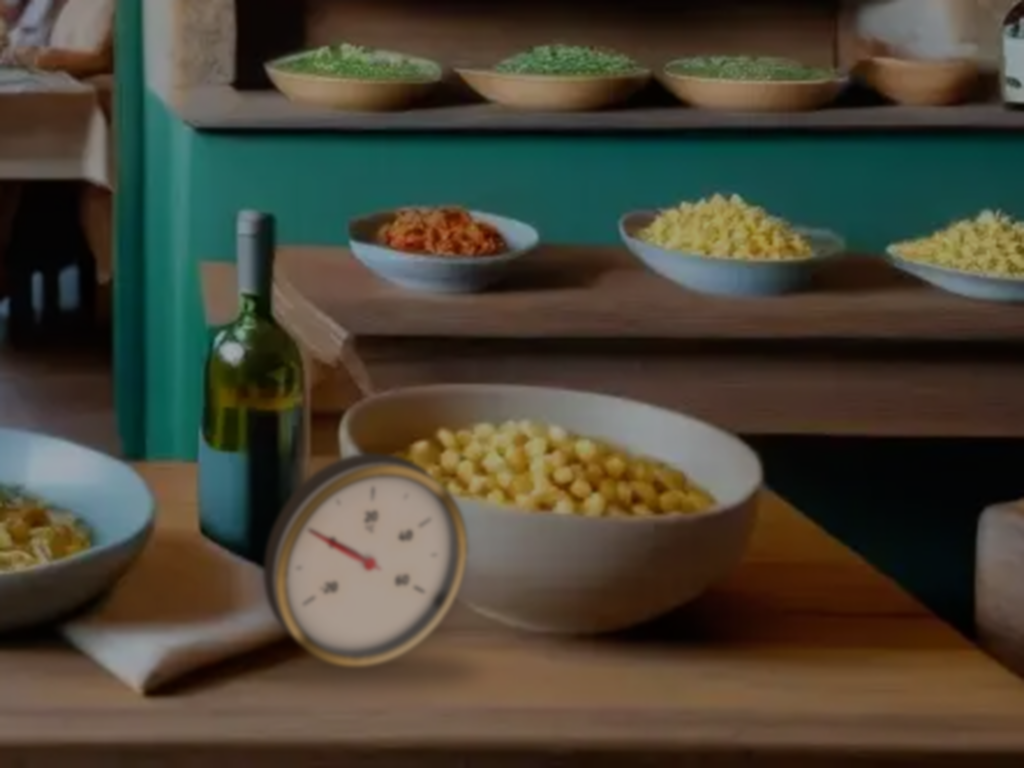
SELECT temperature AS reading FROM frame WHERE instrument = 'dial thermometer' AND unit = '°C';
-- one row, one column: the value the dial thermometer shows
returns 0 °C
